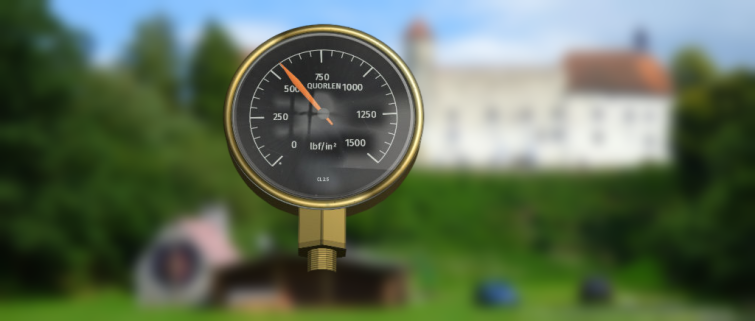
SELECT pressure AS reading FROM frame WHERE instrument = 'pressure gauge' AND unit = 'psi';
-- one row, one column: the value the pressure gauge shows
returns 550 psi
